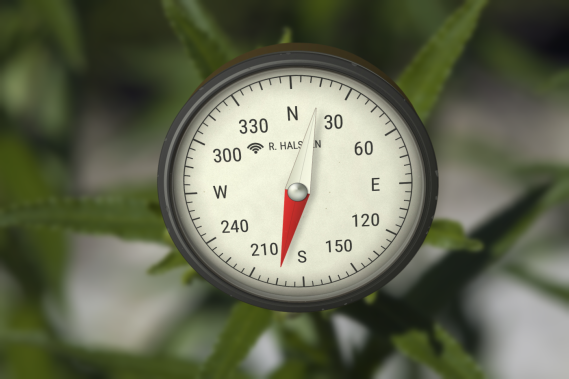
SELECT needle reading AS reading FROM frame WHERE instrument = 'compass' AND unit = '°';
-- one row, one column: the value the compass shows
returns 195 °
